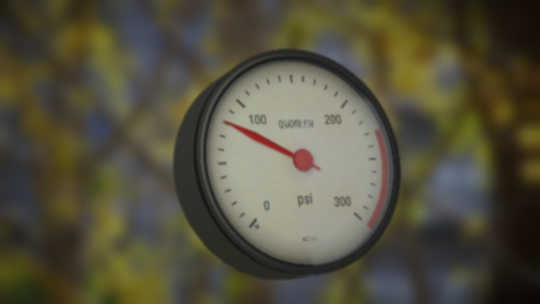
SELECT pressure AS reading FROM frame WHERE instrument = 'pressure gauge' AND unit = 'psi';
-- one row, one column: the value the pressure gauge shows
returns 80 psi
